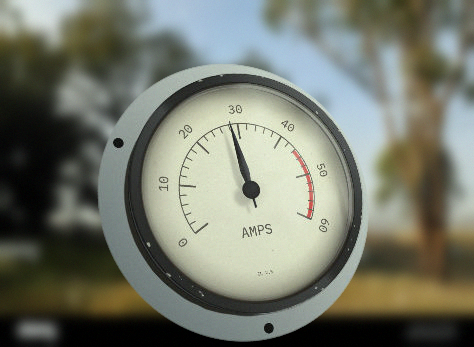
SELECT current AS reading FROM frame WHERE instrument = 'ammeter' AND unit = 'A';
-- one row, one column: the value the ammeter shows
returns 28 A
